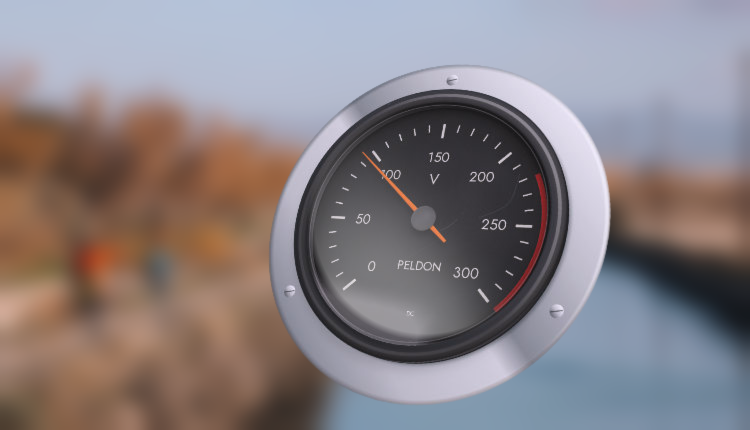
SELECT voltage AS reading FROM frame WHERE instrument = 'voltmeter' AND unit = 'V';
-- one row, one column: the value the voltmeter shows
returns 95 V
